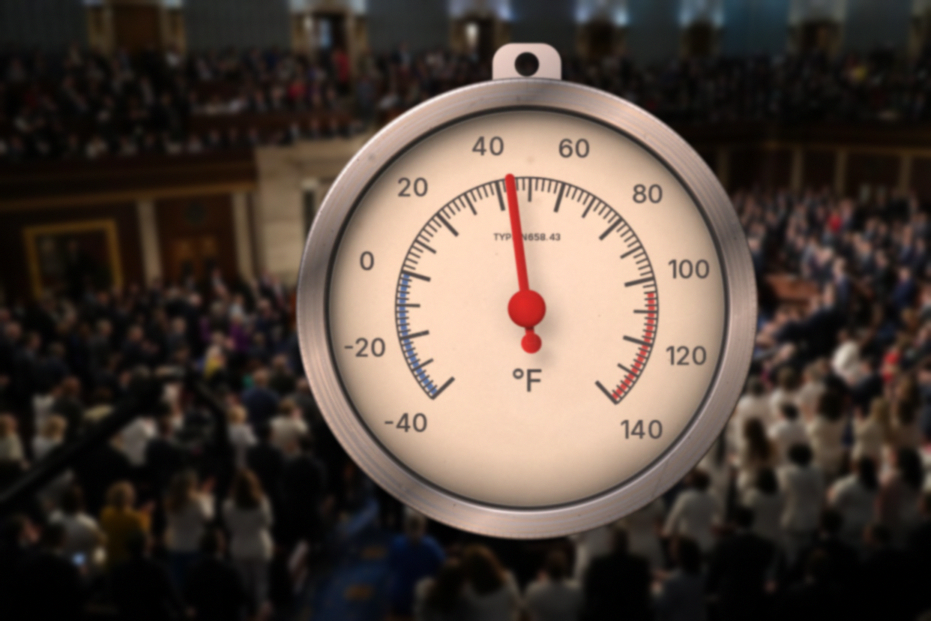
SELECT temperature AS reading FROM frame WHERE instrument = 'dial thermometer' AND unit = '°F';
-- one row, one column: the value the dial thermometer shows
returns 44 °F
